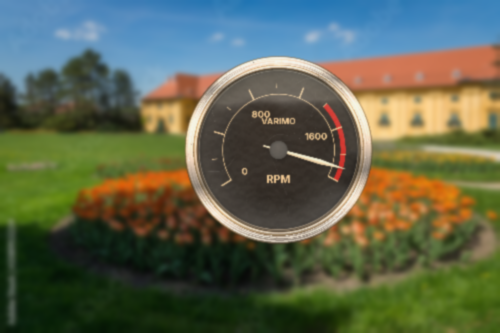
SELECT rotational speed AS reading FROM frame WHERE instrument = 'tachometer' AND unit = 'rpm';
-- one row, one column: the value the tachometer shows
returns 1900 rpm
